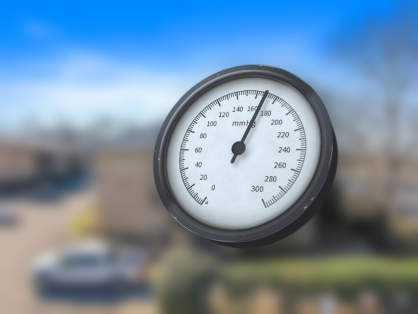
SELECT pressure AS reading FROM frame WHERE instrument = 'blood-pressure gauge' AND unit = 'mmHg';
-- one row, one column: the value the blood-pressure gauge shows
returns 170 mmHg
